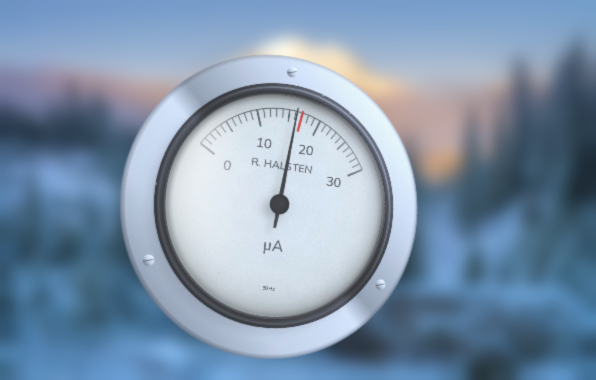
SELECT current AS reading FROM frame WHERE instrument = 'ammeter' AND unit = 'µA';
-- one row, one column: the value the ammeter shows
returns 16 µA
